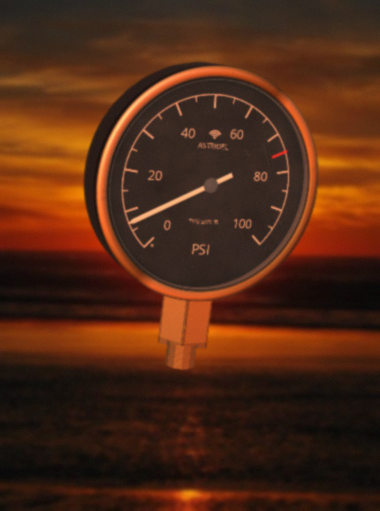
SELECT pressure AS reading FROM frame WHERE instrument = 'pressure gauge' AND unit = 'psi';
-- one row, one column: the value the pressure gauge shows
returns 7.5 psi
